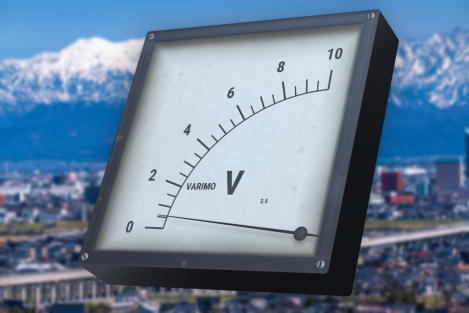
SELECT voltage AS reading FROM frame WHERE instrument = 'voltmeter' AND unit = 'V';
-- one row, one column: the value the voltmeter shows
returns 0.5 V
